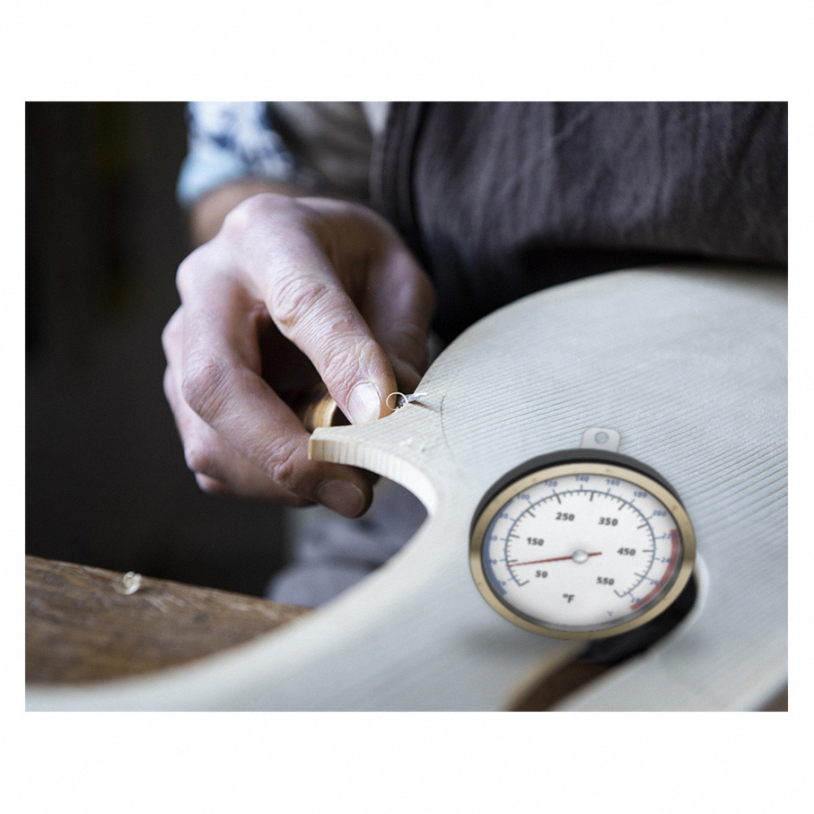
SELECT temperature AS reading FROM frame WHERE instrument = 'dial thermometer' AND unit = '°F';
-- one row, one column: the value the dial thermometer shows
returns 100 °F
